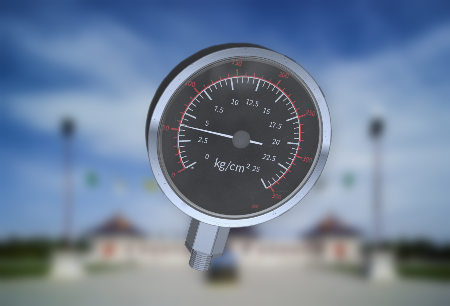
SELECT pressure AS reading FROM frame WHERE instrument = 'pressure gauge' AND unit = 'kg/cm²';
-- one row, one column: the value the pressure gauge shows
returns 4 kg/cm²
